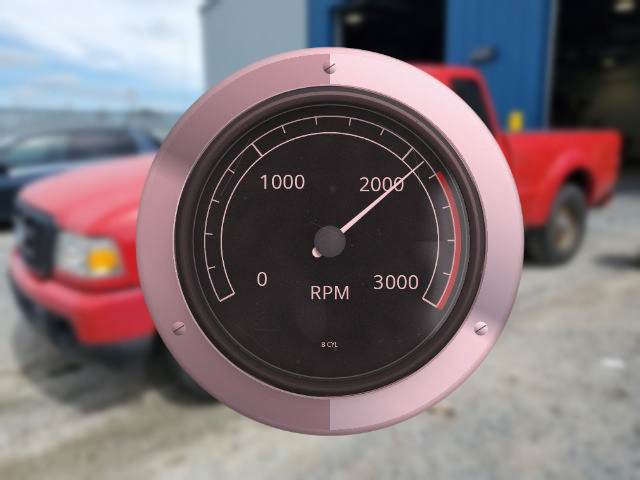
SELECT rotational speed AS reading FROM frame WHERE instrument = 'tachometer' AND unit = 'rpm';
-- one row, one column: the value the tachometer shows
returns 2100 rpm
